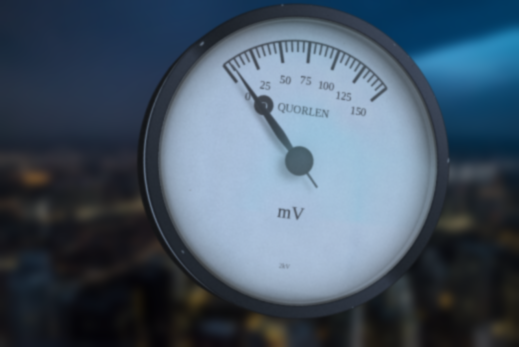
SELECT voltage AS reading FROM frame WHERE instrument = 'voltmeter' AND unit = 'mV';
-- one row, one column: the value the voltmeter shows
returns 5 mV
